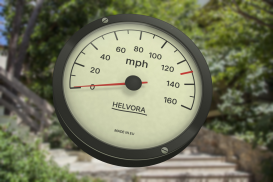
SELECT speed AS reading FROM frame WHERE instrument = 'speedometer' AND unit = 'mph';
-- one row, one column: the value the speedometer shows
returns 0 mph
